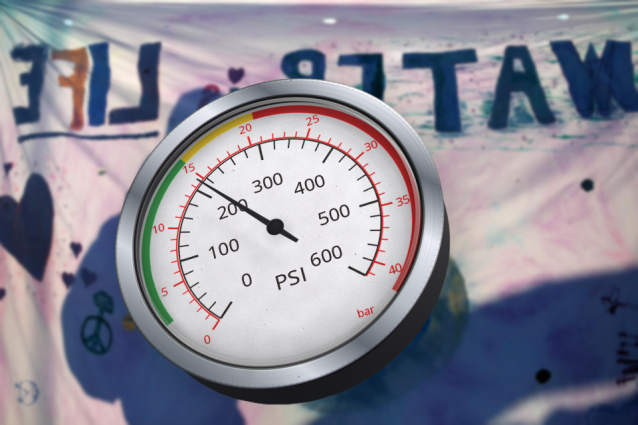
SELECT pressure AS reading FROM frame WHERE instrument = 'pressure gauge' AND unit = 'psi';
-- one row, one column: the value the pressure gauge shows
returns 210 psi
